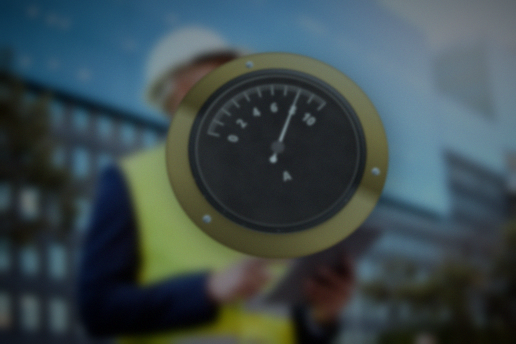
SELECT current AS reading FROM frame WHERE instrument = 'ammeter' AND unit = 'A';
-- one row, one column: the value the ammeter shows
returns 8 A
